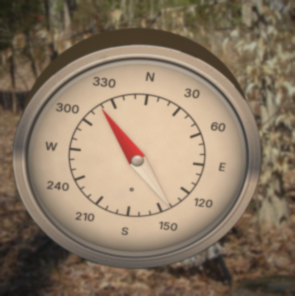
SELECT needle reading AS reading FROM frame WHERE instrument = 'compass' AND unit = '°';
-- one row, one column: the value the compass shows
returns 320 °
